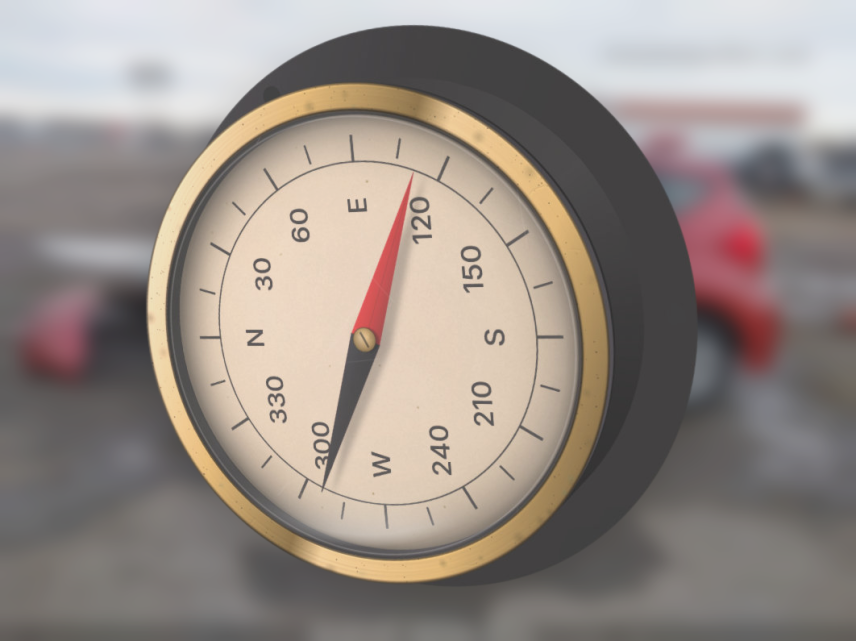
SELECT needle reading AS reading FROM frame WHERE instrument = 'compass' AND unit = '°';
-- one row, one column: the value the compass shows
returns 112.5 °
